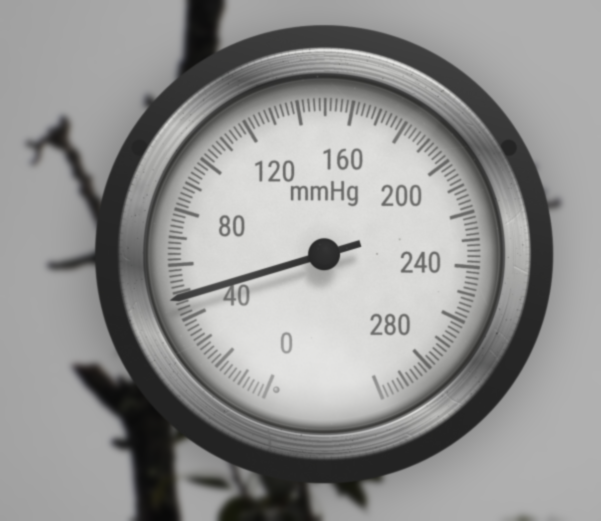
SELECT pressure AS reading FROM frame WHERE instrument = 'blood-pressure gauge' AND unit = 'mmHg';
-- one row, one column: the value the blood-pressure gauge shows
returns 48 mmHg
